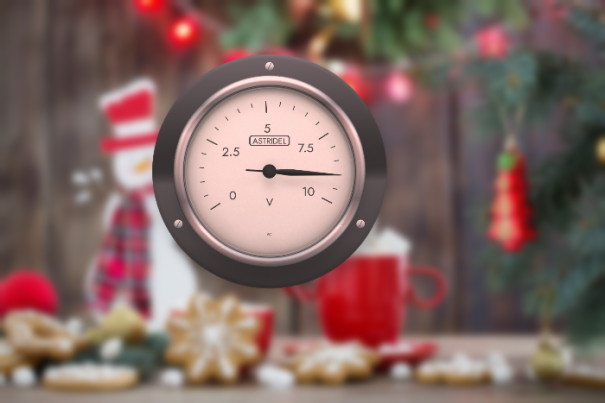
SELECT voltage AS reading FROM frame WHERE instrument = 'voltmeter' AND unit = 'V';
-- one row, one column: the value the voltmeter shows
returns 9 V
